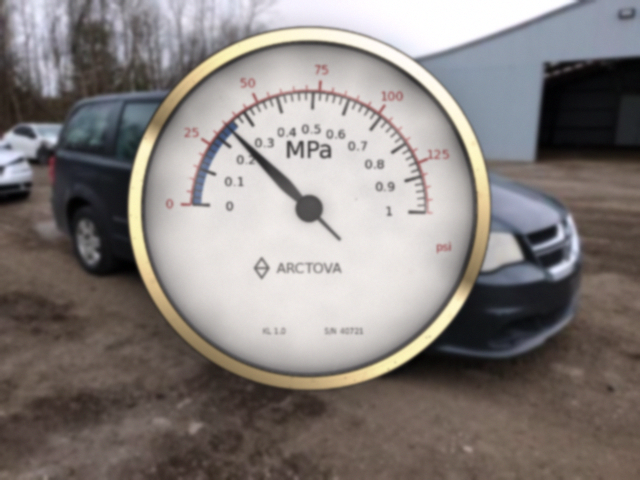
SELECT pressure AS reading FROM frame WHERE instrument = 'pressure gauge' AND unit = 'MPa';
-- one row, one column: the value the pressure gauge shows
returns 0.24 MPa
